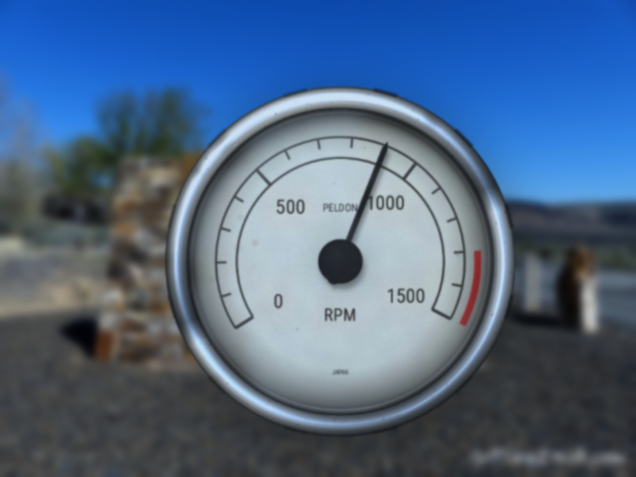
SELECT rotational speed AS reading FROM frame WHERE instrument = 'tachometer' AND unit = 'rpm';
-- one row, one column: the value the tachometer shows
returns 900 rpm
